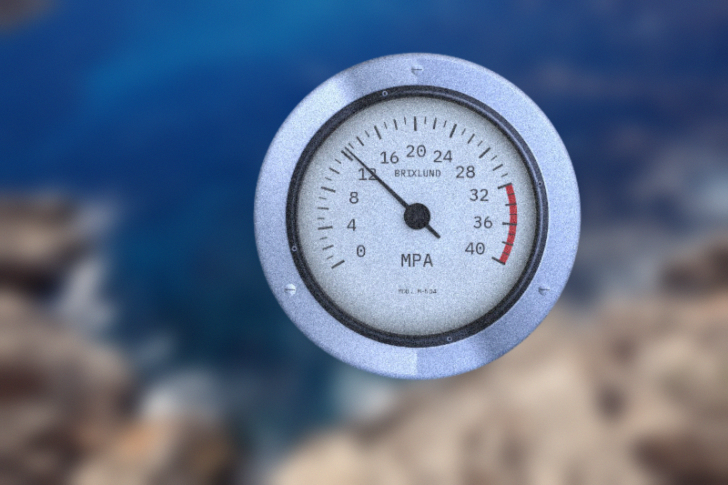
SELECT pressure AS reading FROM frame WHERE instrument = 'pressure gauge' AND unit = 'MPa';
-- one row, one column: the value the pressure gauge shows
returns 12.5 MPa
